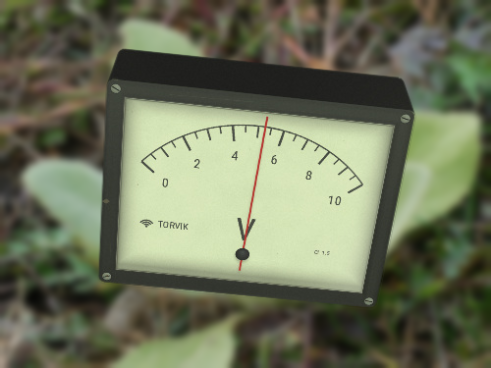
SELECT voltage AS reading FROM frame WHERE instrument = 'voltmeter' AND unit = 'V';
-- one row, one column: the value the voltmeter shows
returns 5.25 V
